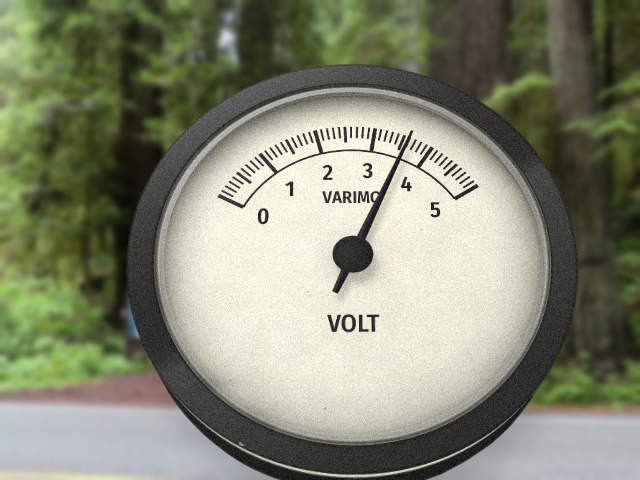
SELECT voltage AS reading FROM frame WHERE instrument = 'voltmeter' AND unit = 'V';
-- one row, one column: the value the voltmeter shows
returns 3.6 V
